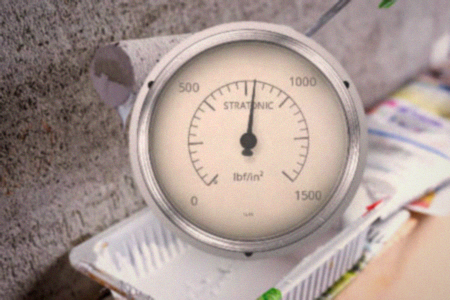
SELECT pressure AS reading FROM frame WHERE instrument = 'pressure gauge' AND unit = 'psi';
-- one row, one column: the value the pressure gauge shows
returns 800 psi
